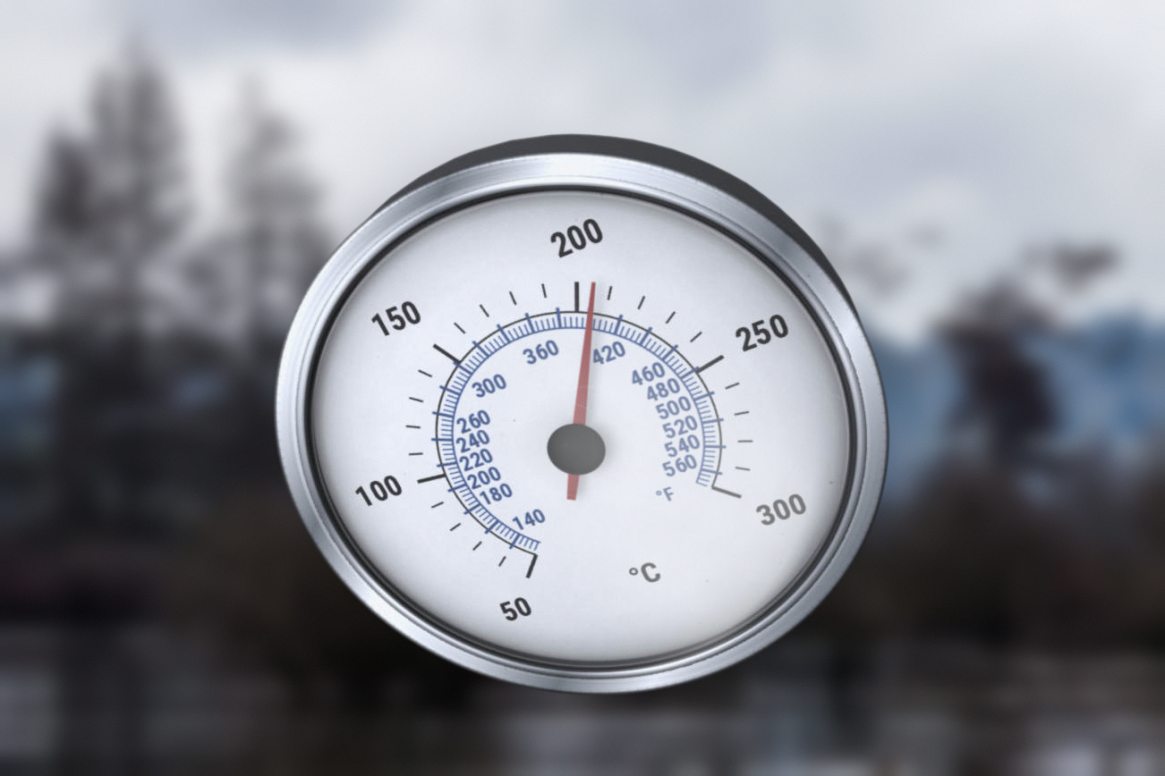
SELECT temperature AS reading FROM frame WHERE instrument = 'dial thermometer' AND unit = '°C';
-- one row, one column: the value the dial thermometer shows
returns 205 °C
